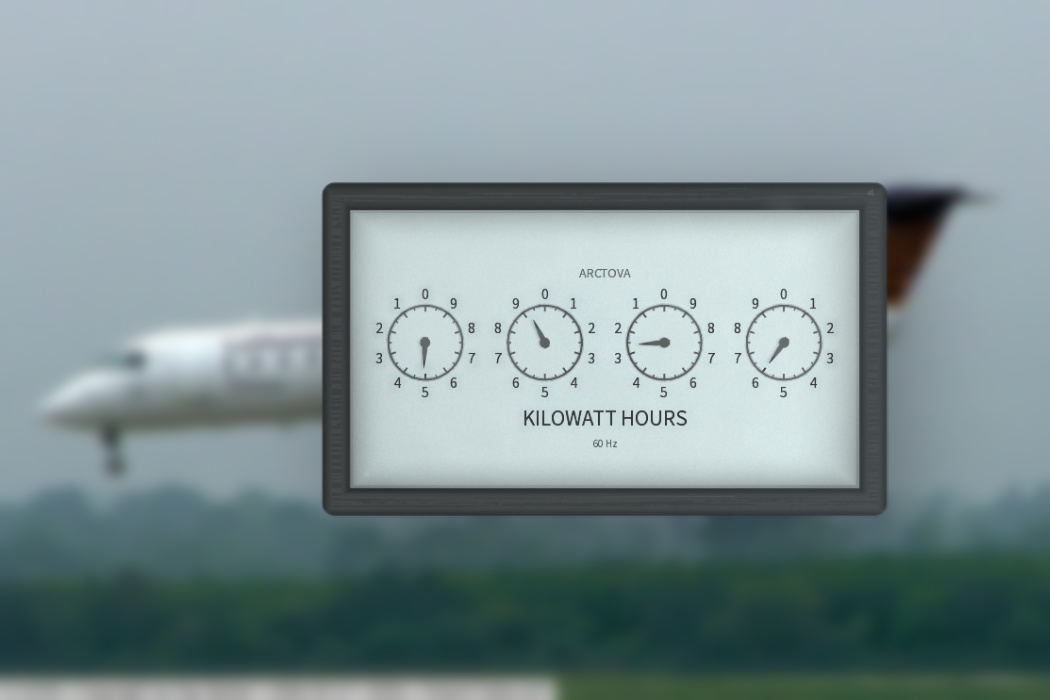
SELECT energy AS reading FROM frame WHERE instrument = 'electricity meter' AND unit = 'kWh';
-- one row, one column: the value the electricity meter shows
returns 4926 kWh
